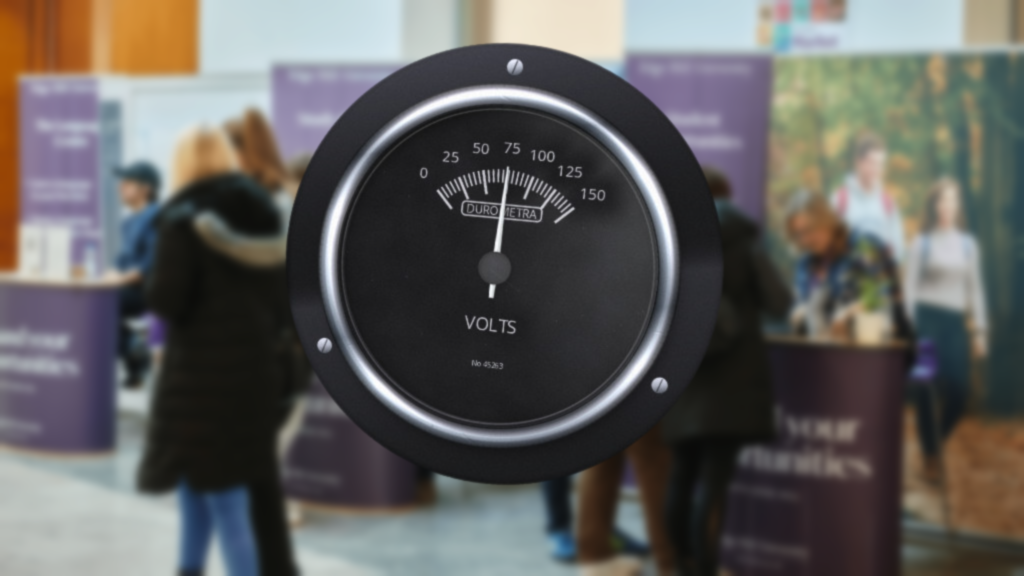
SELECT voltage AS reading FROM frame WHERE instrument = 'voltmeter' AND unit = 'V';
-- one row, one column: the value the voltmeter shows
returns 75 V
